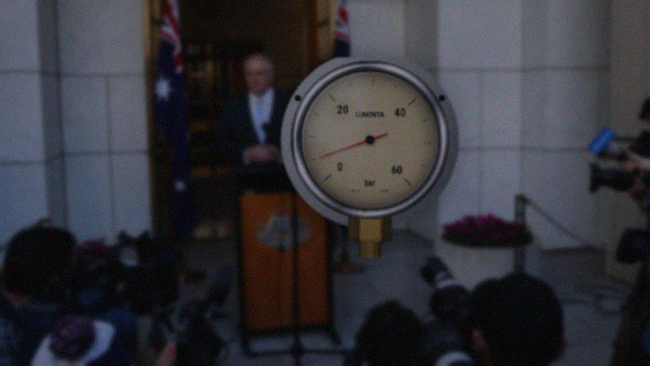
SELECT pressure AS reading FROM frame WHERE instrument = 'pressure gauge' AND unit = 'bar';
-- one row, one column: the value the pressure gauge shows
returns 5 bar
